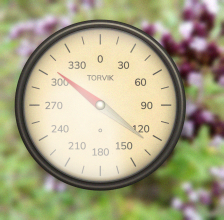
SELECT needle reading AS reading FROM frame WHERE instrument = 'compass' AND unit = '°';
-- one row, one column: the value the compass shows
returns 307.5 °
